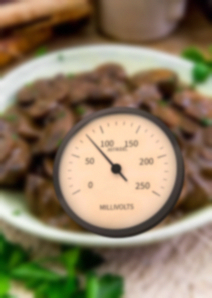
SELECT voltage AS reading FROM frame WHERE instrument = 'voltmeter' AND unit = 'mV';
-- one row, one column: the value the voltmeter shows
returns 80 mV
